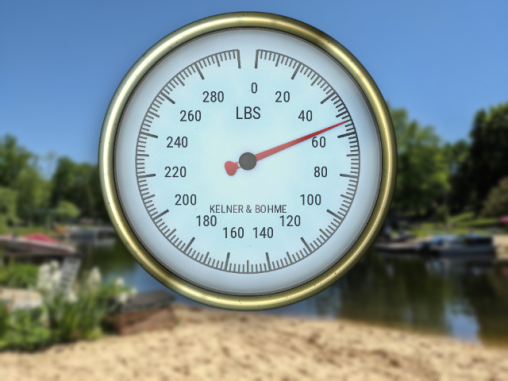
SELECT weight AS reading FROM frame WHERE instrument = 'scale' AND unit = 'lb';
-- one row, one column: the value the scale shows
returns 54 lb
